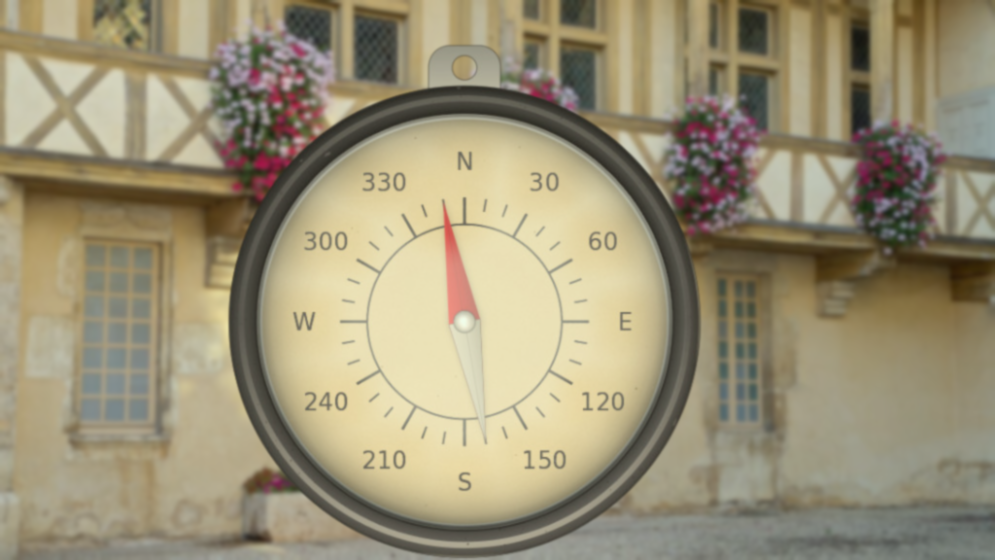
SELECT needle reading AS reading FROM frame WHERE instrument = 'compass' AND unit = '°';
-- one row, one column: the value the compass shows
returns 350 °
